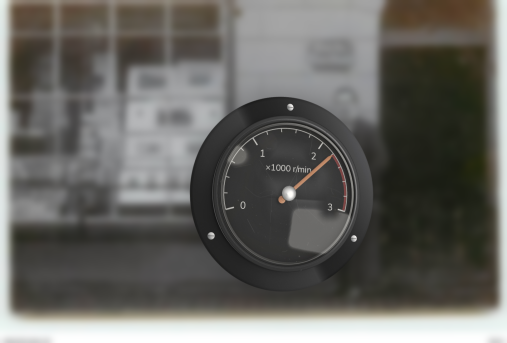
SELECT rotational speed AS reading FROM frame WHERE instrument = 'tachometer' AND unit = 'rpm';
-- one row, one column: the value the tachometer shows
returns 2200 rpm
